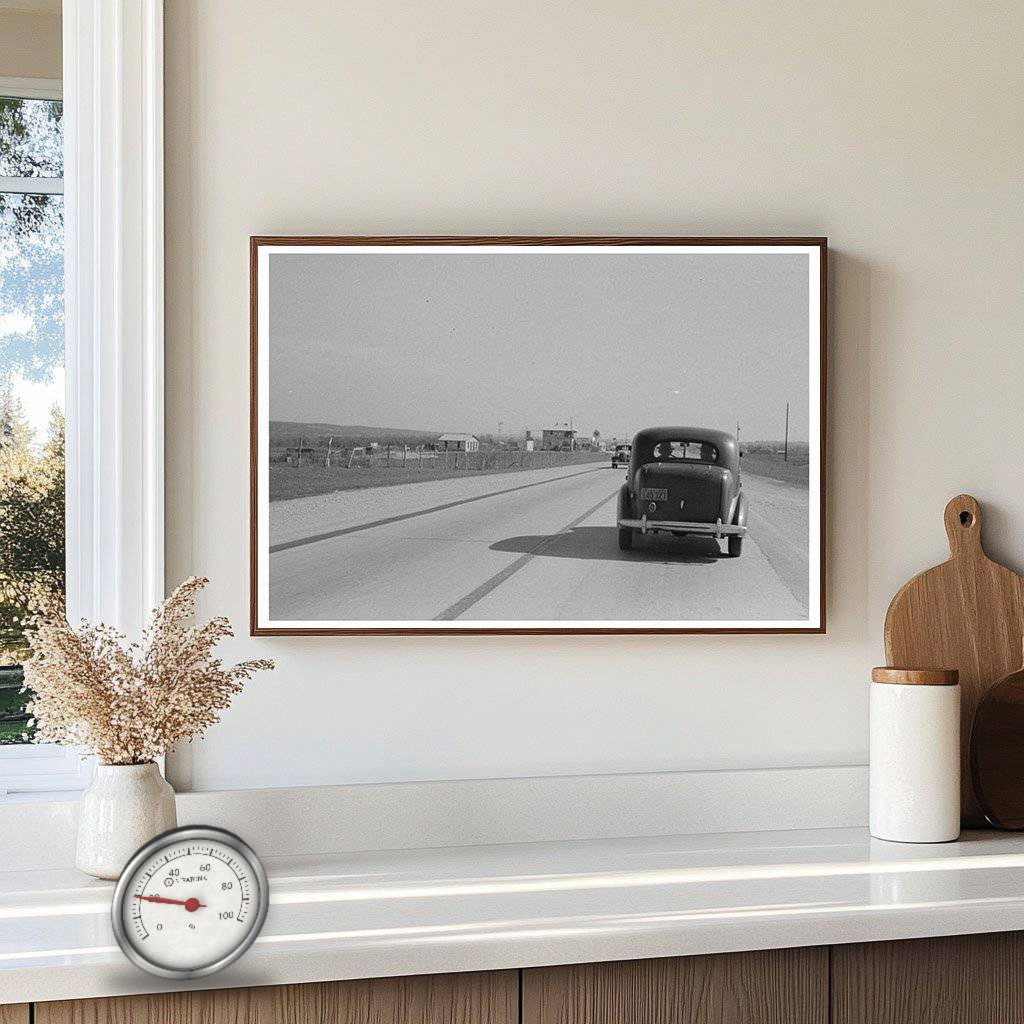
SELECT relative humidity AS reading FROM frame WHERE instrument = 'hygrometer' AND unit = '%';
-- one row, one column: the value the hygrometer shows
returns 20 %
